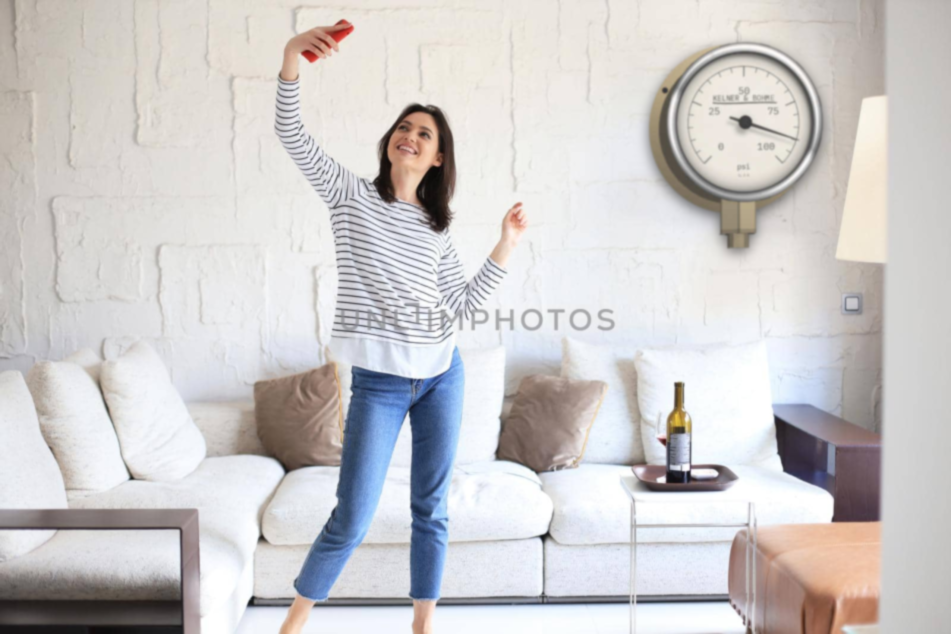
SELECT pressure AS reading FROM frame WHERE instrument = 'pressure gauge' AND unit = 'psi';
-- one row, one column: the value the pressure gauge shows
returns 90 psi
